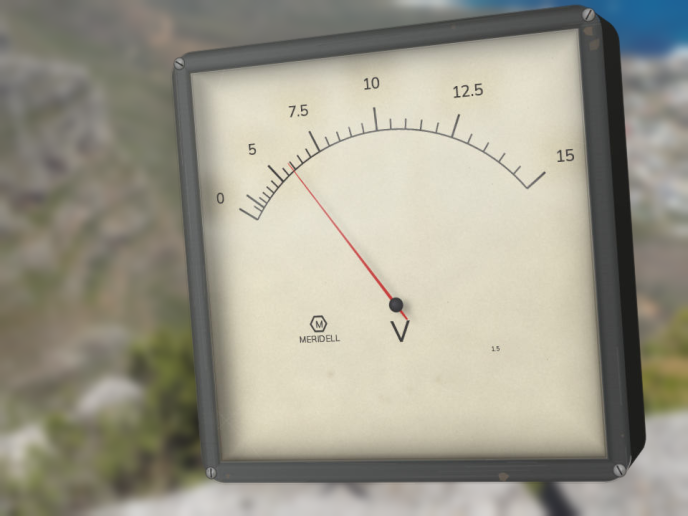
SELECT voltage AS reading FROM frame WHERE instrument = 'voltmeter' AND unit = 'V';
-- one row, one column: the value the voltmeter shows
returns 6 V
